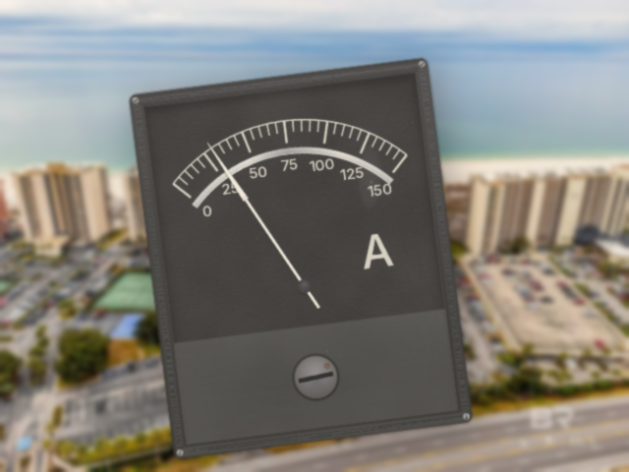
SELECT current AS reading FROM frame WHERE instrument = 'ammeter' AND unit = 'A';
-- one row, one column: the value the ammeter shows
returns 30 A
